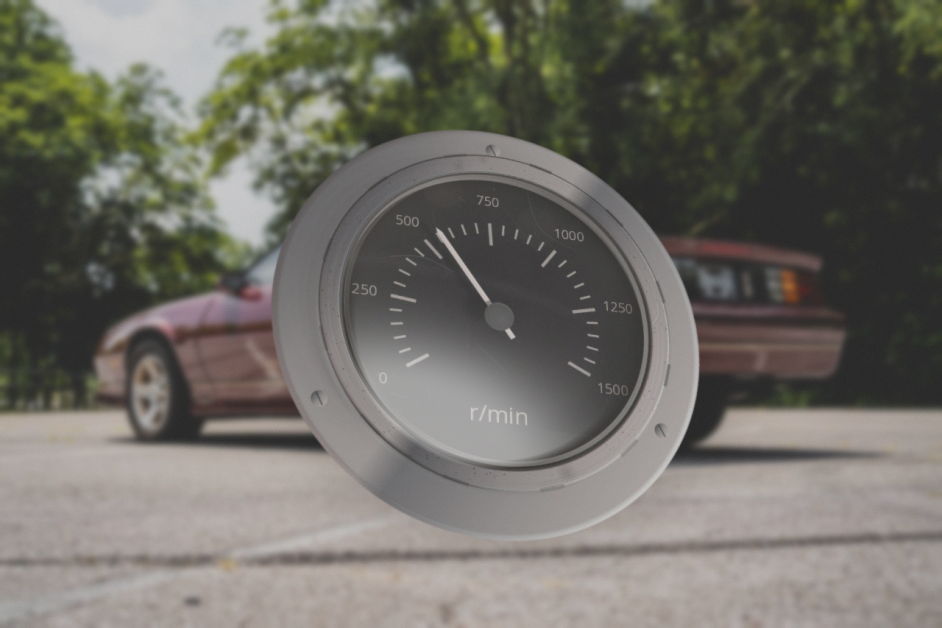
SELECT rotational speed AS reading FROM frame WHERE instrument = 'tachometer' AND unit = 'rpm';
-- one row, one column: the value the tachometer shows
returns 550 rpm
